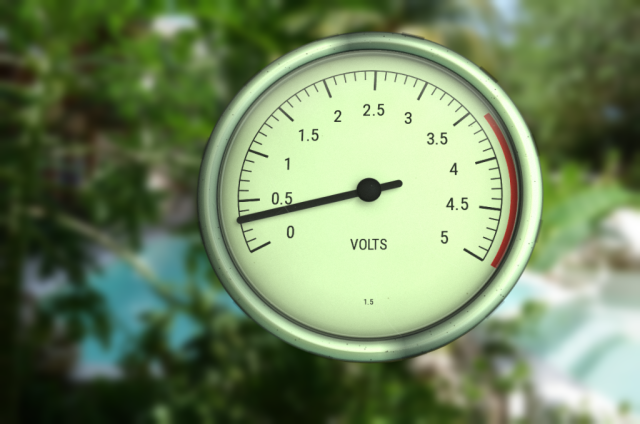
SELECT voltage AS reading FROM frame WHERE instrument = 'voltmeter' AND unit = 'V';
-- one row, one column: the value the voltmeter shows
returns 0.3 V
